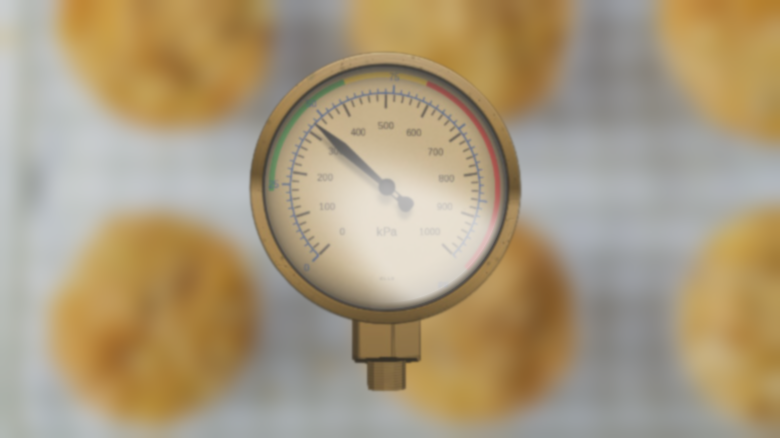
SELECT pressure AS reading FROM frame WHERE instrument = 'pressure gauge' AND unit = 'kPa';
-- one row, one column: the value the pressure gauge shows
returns 320 kPa
